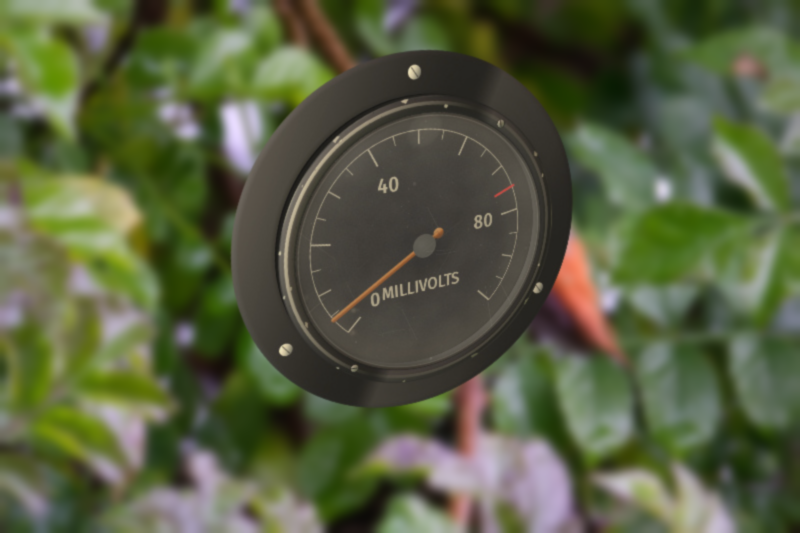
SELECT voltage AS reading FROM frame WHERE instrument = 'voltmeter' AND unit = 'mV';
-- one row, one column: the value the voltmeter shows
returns 5 mV
